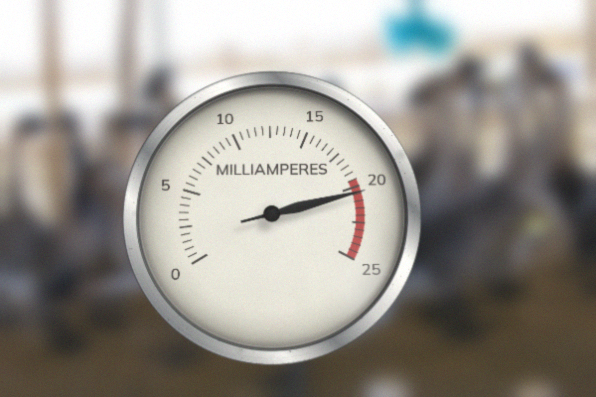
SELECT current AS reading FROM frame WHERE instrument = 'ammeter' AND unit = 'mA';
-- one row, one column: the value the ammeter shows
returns 20.5 mA
